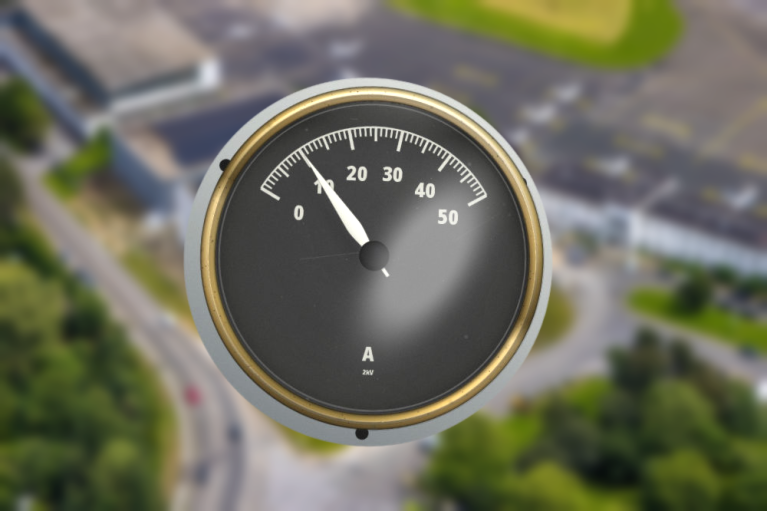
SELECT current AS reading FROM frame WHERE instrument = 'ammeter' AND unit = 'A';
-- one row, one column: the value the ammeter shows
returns 10 A
